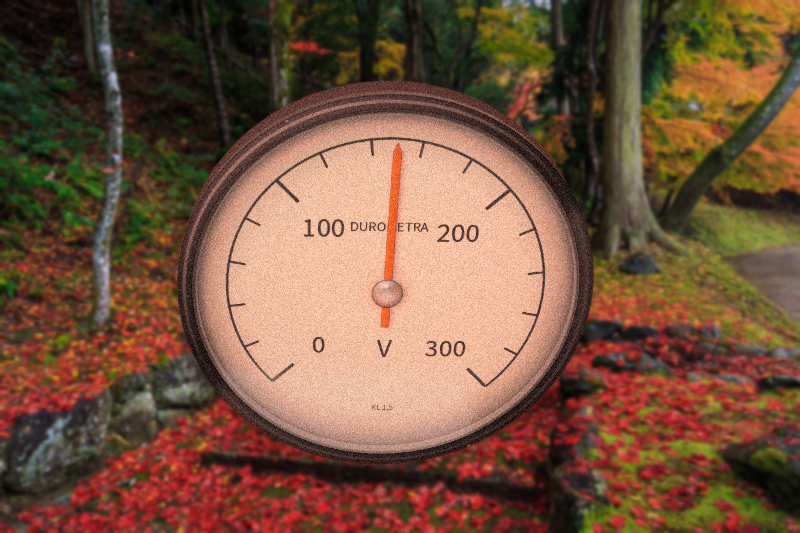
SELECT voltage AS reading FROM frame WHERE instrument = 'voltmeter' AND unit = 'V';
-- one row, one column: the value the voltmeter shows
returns 150 V
